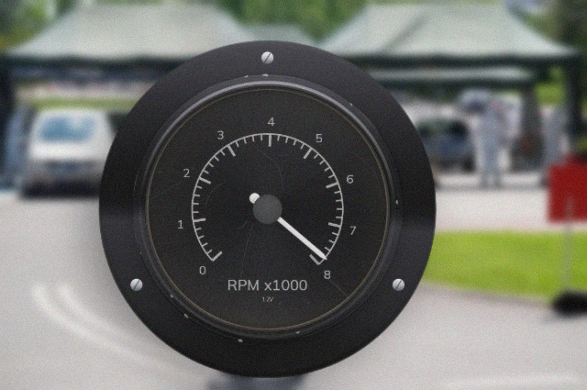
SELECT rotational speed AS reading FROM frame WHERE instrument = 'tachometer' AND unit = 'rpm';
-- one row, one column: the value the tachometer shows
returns 7800 rpm
